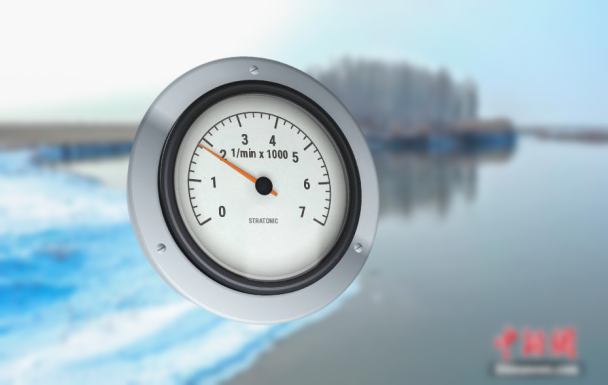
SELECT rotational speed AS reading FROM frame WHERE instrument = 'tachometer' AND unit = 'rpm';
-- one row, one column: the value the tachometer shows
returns 1800 rpm
